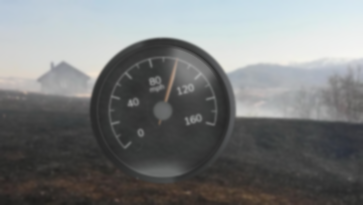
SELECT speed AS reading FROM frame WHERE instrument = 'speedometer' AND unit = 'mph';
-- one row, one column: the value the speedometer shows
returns 100 mph
